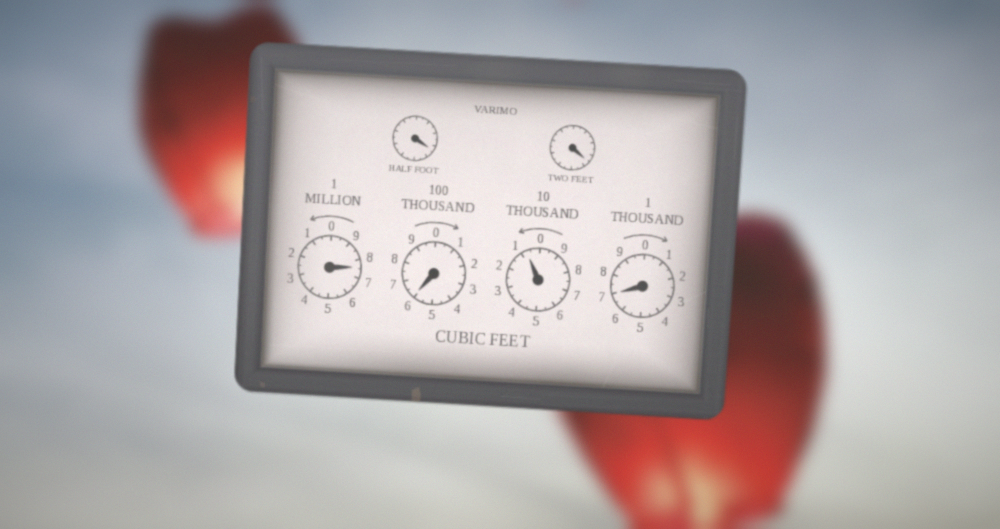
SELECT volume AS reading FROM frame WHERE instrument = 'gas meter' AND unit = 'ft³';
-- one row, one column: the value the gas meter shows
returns 760700 ft³
